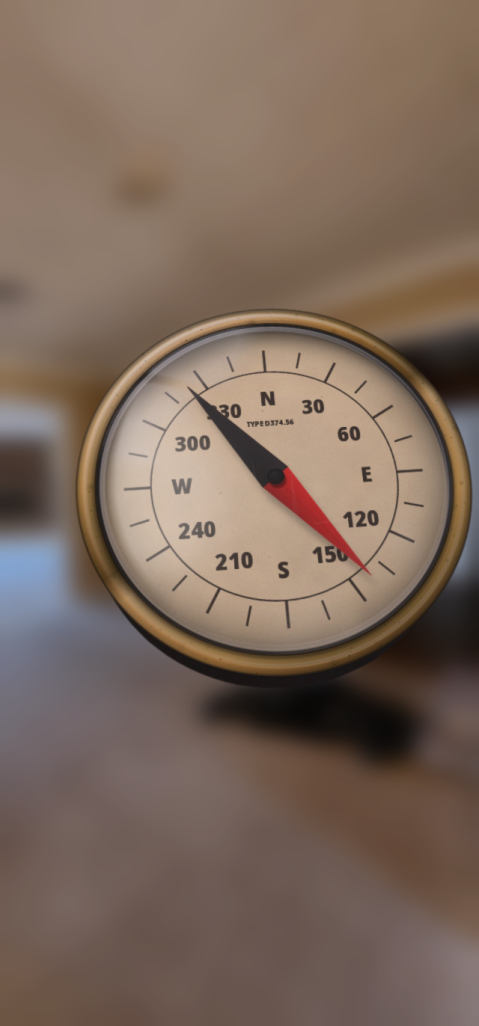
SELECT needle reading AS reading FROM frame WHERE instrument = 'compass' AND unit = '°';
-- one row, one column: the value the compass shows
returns 142.5 °
